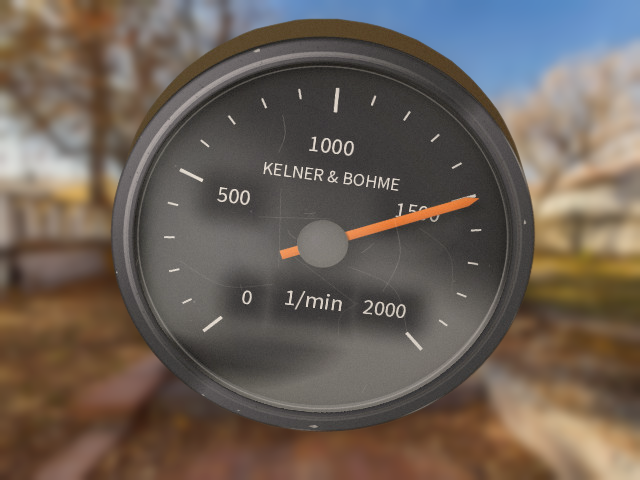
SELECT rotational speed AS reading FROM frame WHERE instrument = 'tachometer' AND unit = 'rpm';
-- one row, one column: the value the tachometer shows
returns 1500 rpm
